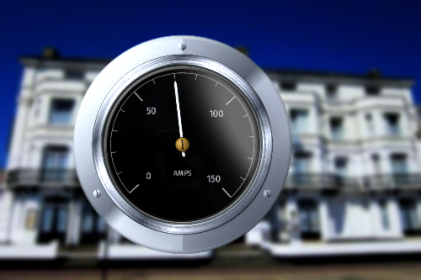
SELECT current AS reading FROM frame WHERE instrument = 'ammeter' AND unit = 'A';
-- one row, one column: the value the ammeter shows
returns 70 A
